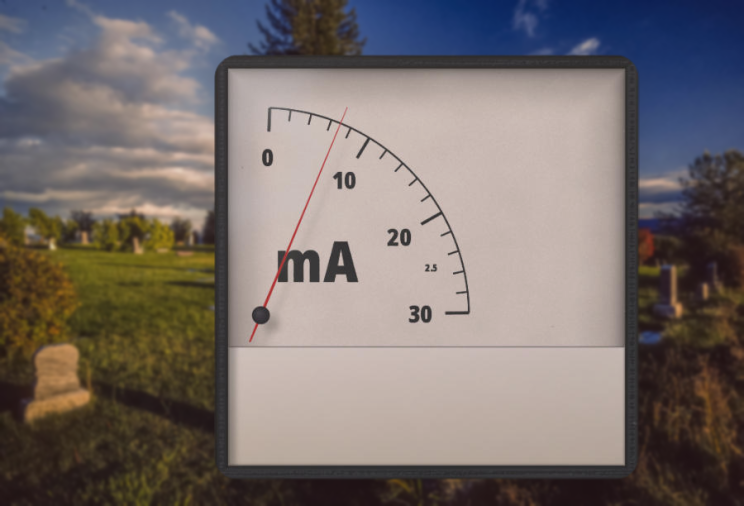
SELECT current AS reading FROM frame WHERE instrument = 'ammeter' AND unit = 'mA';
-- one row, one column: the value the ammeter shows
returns 7 mA
